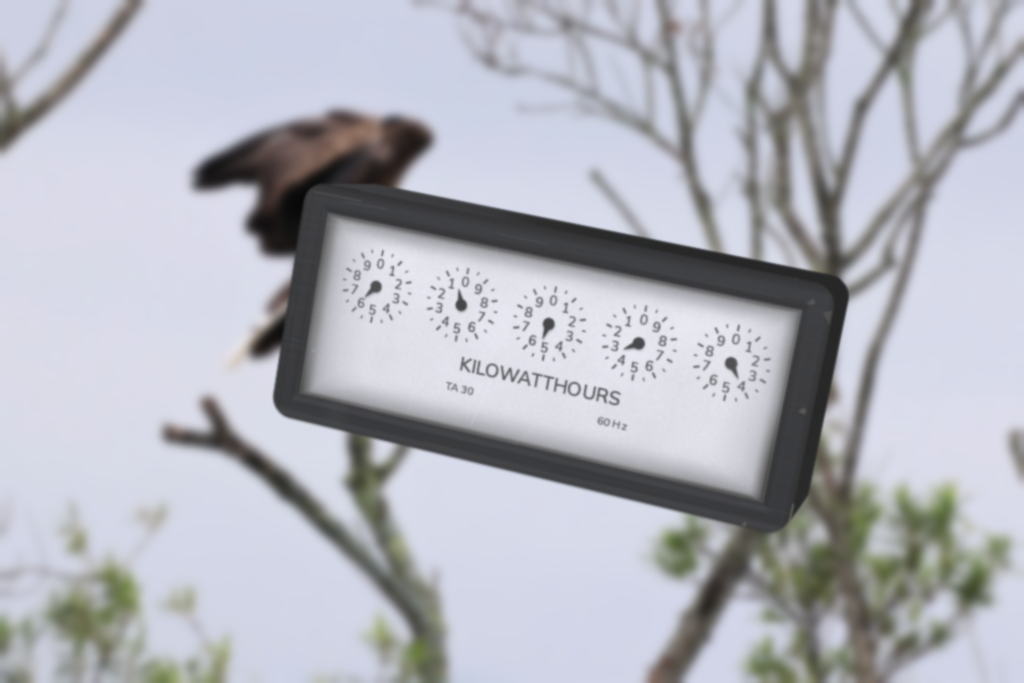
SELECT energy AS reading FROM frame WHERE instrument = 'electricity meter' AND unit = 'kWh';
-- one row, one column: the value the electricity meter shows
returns 60534 kWh
